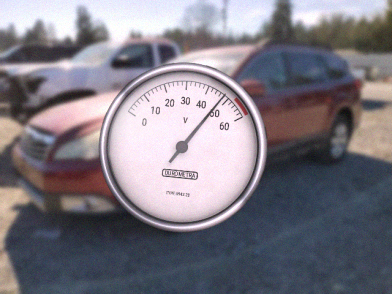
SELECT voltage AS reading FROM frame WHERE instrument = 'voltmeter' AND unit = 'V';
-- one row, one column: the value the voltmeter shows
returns 48 V
